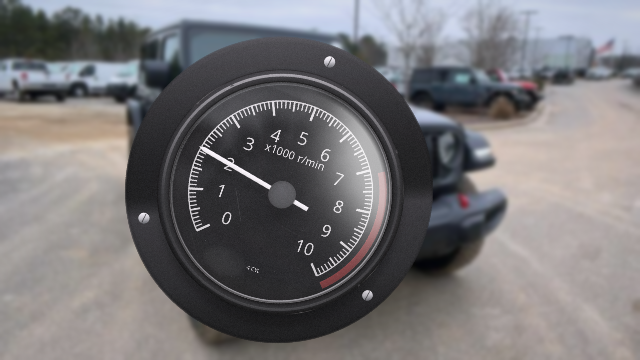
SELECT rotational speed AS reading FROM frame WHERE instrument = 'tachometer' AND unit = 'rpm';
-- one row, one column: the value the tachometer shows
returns 2000 rpm
